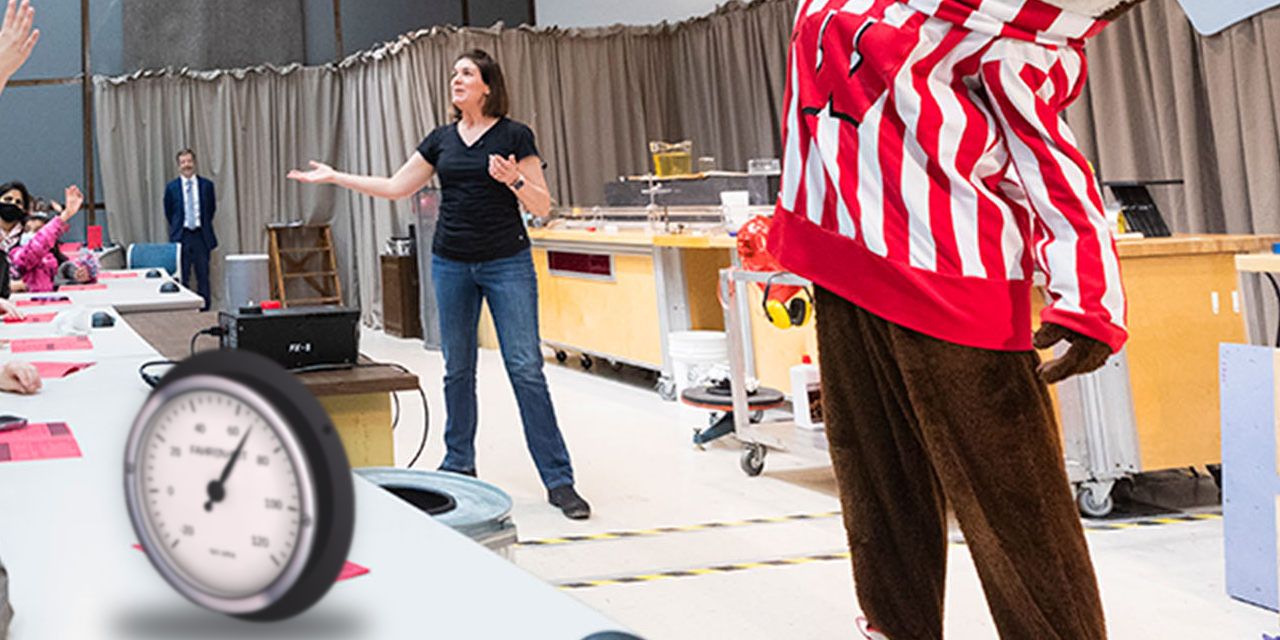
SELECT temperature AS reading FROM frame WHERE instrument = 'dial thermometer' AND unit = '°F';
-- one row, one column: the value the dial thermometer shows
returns 68 °F
